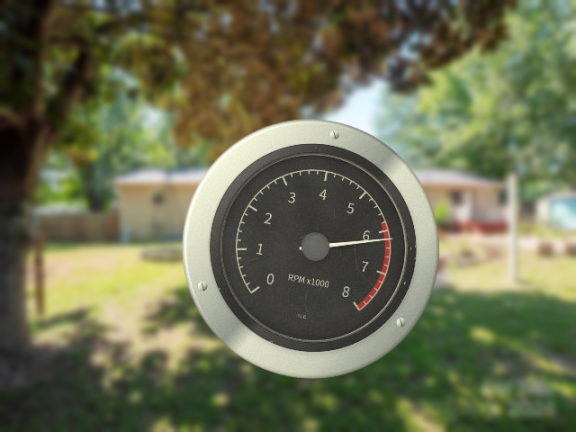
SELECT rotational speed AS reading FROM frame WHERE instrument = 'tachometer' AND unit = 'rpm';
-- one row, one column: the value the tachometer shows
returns 6200 rpm
